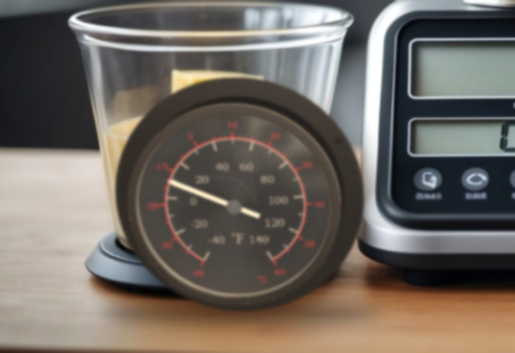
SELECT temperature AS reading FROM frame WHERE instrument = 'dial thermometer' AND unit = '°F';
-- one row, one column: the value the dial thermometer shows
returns 10 °F
